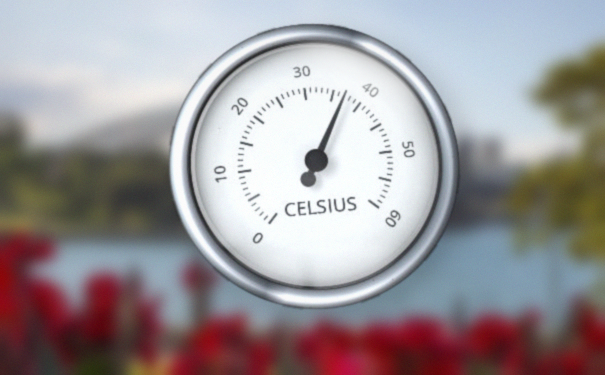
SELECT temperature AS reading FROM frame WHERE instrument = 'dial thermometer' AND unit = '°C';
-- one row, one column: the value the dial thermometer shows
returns 37 °C
